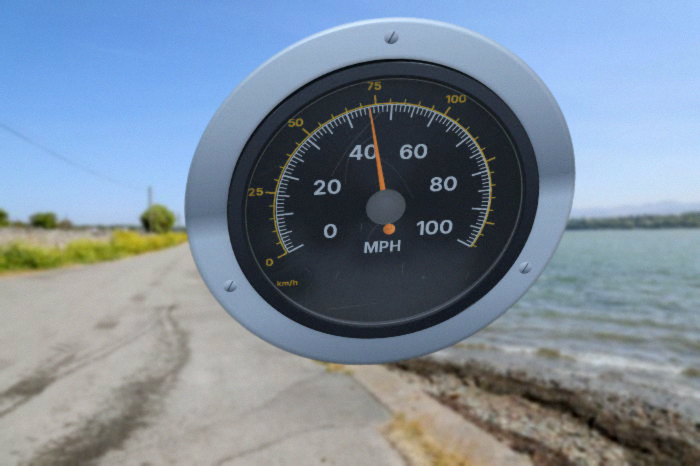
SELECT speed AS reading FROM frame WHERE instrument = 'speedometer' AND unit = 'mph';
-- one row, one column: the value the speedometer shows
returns 45 mph
